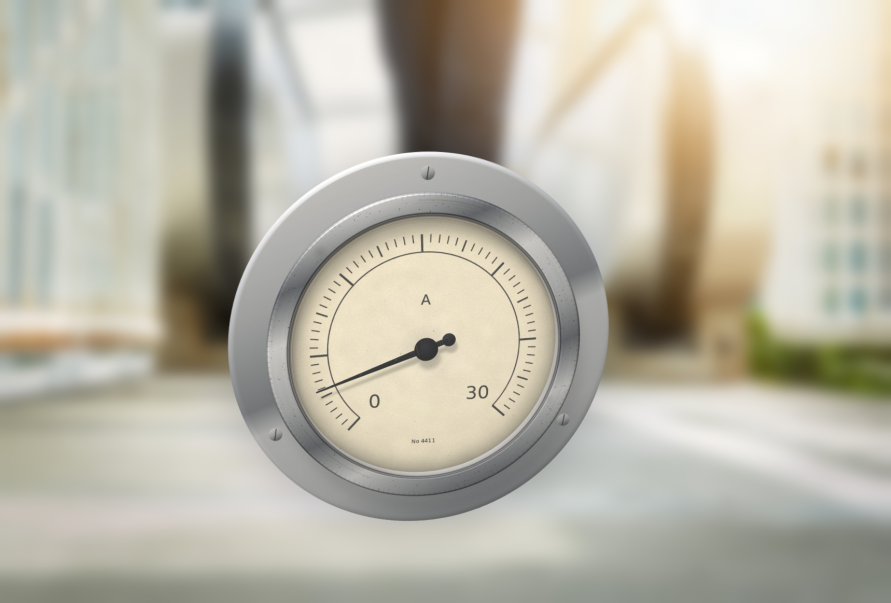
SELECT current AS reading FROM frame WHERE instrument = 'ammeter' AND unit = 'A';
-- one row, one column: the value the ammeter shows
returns 3 A
